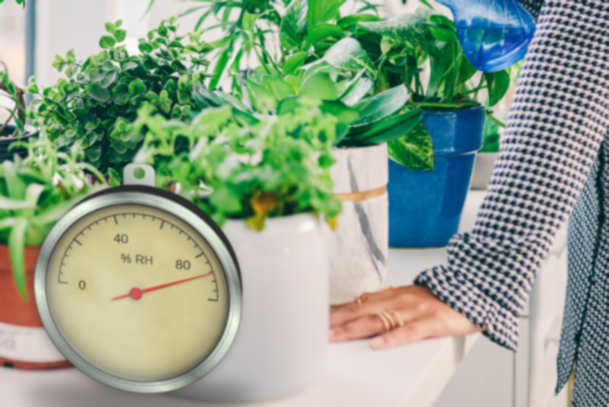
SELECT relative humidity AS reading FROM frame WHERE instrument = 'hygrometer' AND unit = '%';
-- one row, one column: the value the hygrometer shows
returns 88 %
